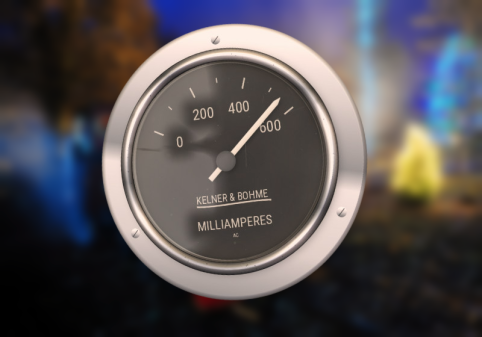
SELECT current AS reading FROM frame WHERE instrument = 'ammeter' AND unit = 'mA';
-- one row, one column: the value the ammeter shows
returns 550 mA
